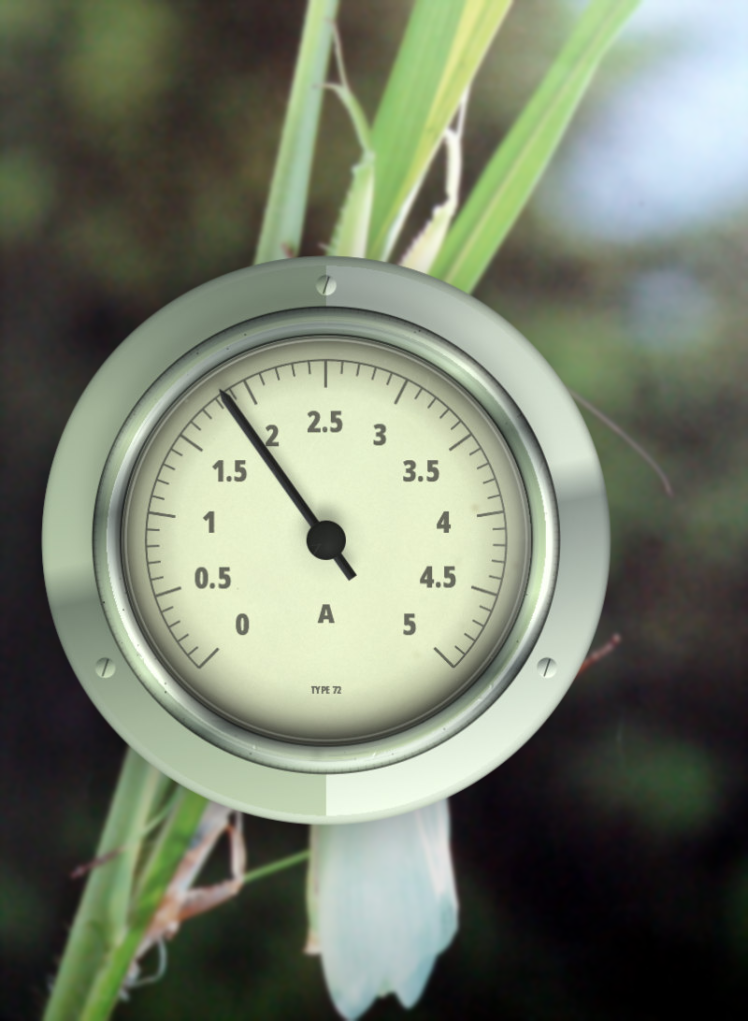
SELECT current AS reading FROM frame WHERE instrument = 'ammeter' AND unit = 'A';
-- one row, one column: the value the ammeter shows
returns 1.85 A
